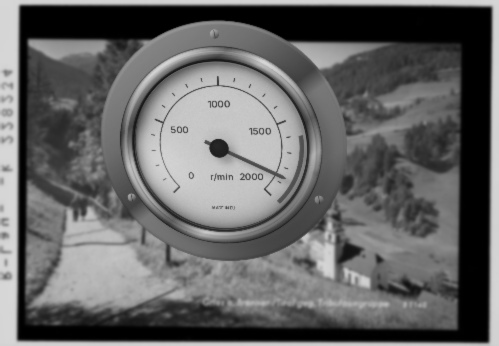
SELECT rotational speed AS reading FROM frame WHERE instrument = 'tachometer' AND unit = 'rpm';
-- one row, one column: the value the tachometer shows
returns 1850 rpm
